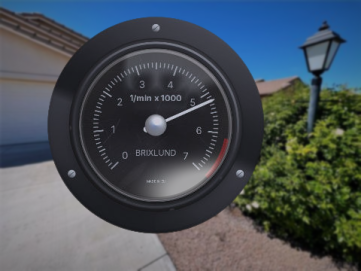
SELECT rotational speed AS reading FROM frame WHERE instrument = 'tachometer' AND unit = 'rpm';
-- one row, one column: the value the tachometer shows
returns 5200 rpm
